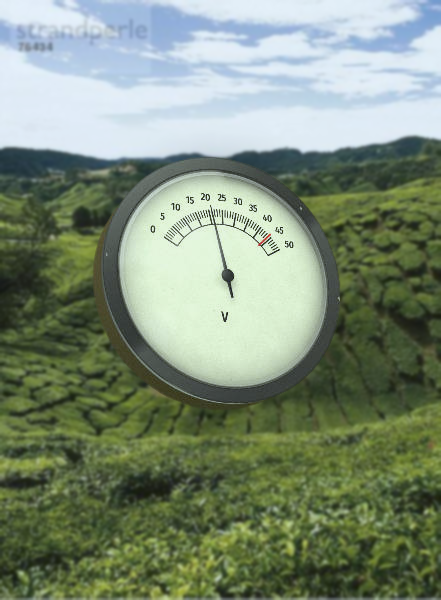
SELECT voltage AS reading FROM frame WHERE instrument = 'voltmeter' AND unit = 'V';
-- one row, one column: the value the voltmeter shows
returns 20 V
